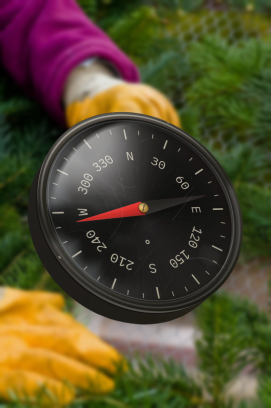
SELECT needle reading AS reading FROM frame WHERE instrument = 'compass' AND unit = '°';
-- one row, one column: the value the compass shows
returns 260 °
